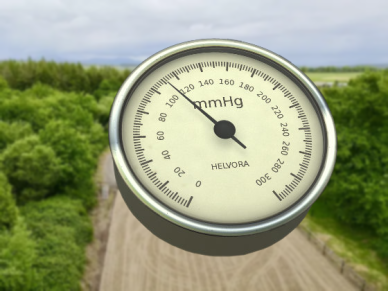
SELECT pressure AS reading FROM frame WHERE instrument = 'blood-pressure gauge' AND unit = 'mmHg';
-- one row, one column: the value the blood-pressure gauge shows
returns 110 mmHg
